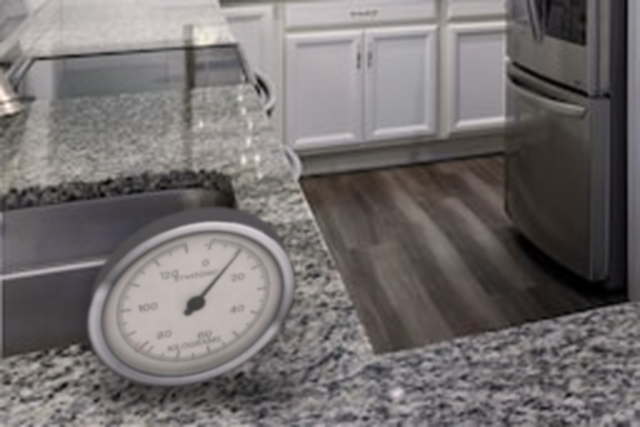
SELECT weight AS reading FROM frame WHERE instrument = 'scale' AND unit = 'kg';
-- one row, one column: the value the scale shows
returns 10 kg
